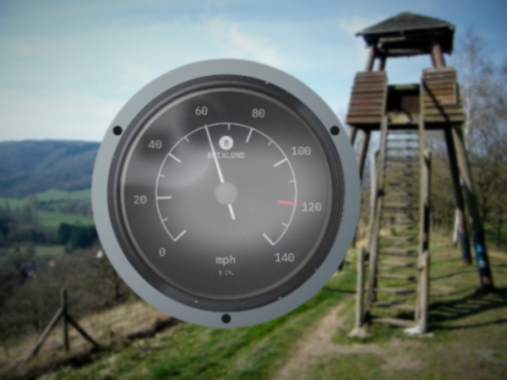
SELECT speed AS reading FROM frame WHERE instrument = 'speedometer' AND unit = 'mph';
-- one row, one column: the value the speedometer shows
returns 60 mph
